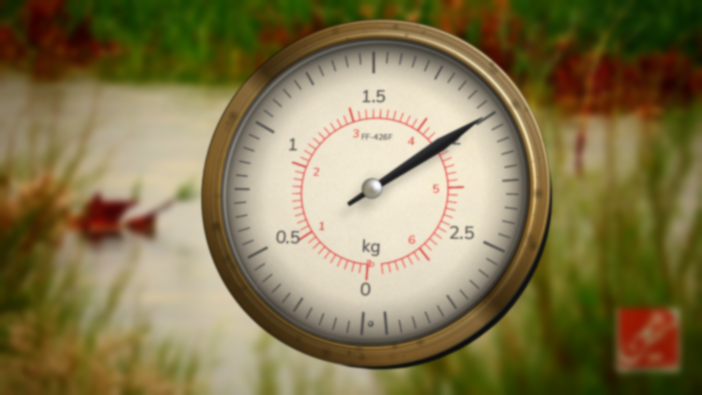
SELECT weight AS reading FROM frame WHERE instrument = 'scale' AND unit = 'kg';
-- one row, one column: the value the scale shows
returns 2 kg
